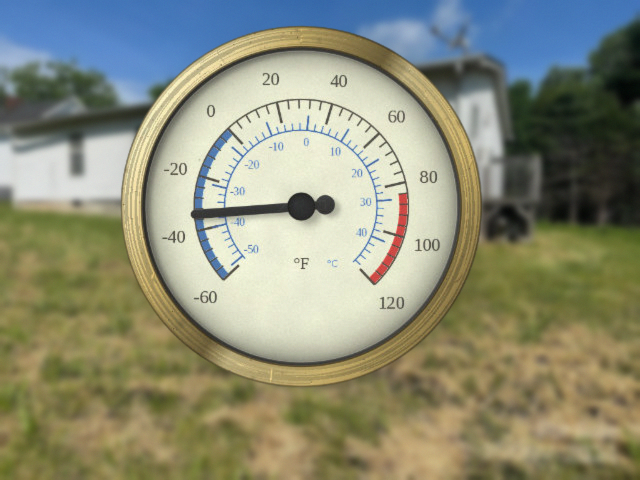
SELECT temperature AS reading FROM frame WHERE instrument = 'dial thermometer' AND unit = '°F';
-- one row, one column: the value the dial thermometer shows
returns -34 °F
